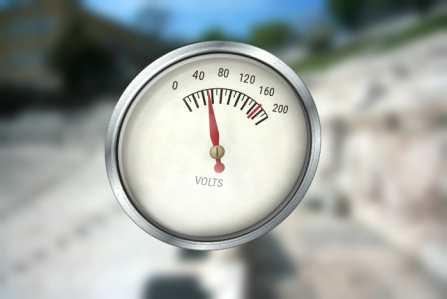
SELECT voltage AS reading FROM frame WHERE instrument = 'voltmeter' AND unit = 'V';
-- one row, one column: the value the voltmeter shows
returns 50 V
